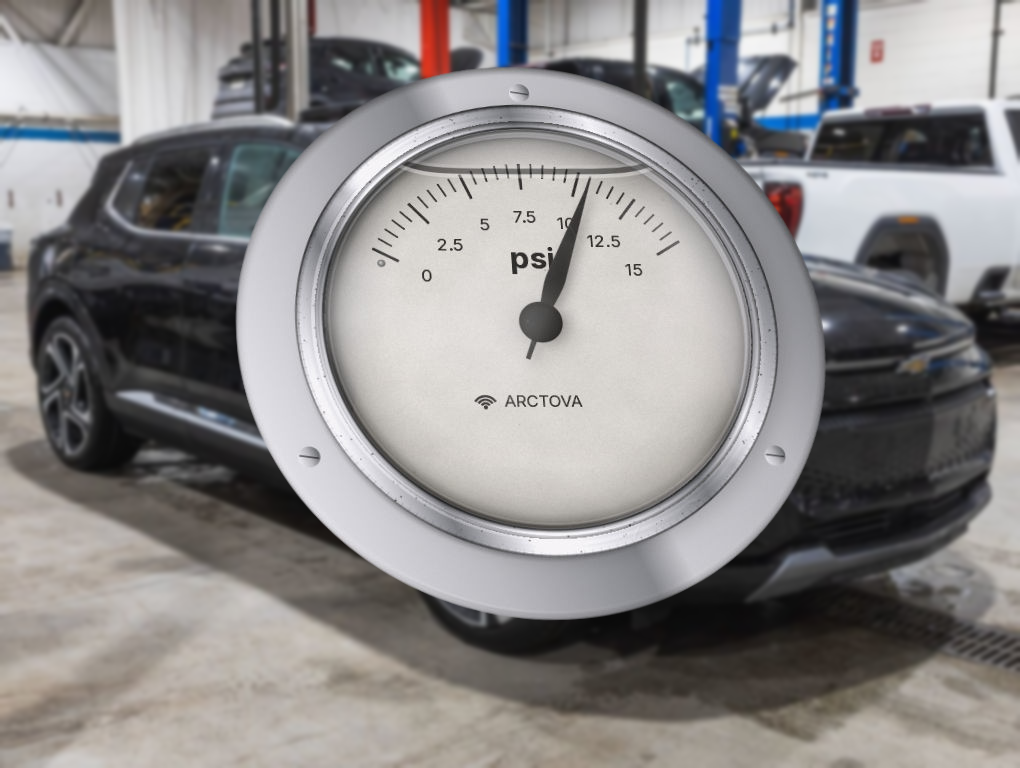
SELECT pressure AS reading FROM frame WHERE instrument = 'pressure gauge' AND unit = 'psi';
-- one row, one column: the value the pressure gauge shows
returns 10.5 psi
